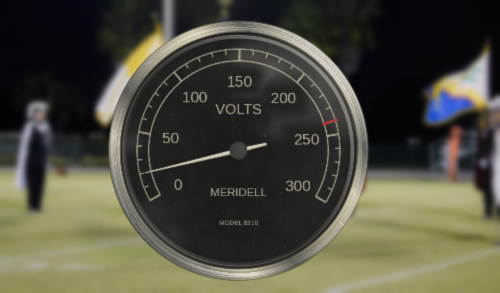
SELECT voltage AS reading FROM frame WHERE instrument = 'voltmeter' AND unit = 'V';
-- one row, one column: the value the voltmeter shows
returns 20 V
